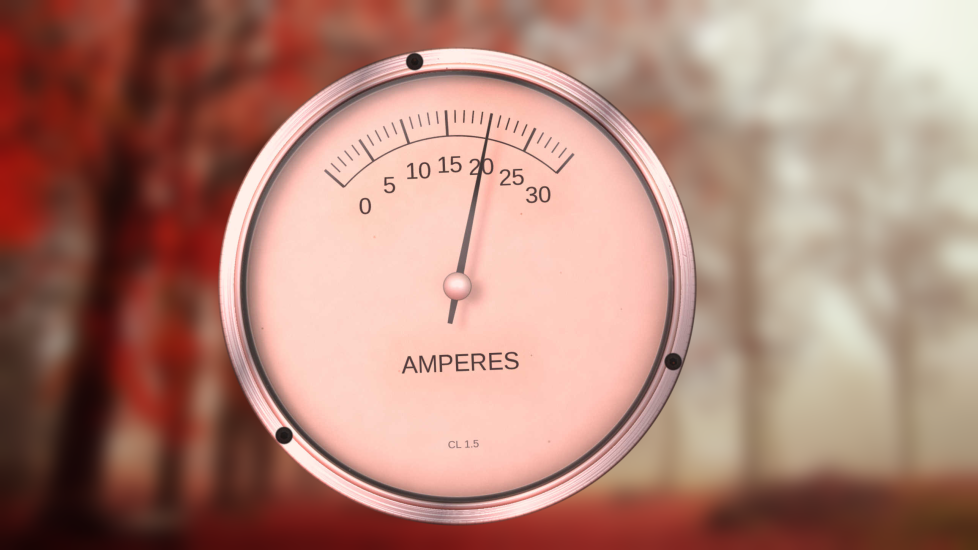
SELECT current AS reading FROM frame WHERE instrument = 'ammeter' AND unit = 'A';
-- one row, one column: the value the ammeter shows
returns 20 A
